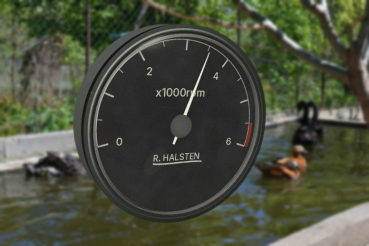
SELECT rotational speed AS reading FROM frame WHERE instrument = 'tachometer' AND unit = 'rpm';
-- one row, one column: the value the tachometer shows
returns 3500 rpm
